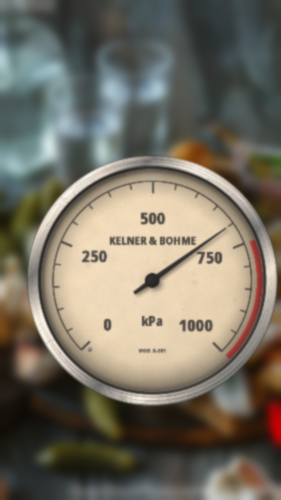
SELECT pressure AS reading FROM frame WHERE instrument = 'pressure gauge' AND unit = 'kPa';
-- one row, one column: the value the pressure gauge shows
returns 700 kPa
